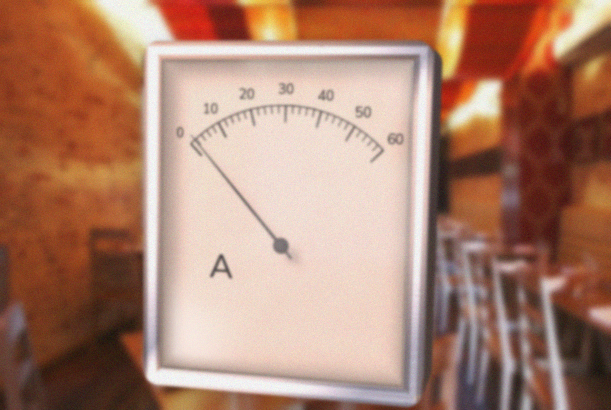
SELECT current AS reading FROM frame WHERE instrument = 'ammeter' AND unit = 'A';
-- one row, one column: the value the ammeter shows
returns 2 A
